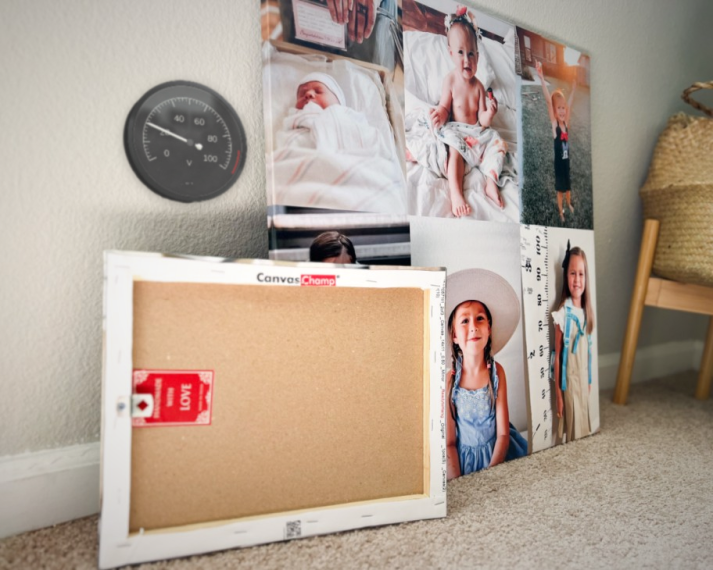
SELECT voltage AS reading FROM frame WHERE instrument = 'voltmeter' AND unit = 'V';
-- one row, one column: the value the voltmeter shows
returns 20 V
